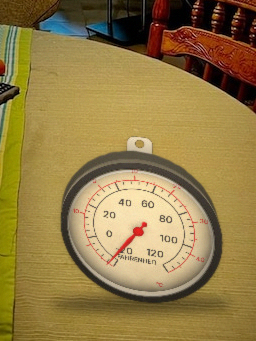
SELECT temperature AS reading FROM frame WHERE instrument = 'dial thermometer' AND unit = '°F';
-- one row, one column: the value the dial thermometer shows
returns -16 °F
